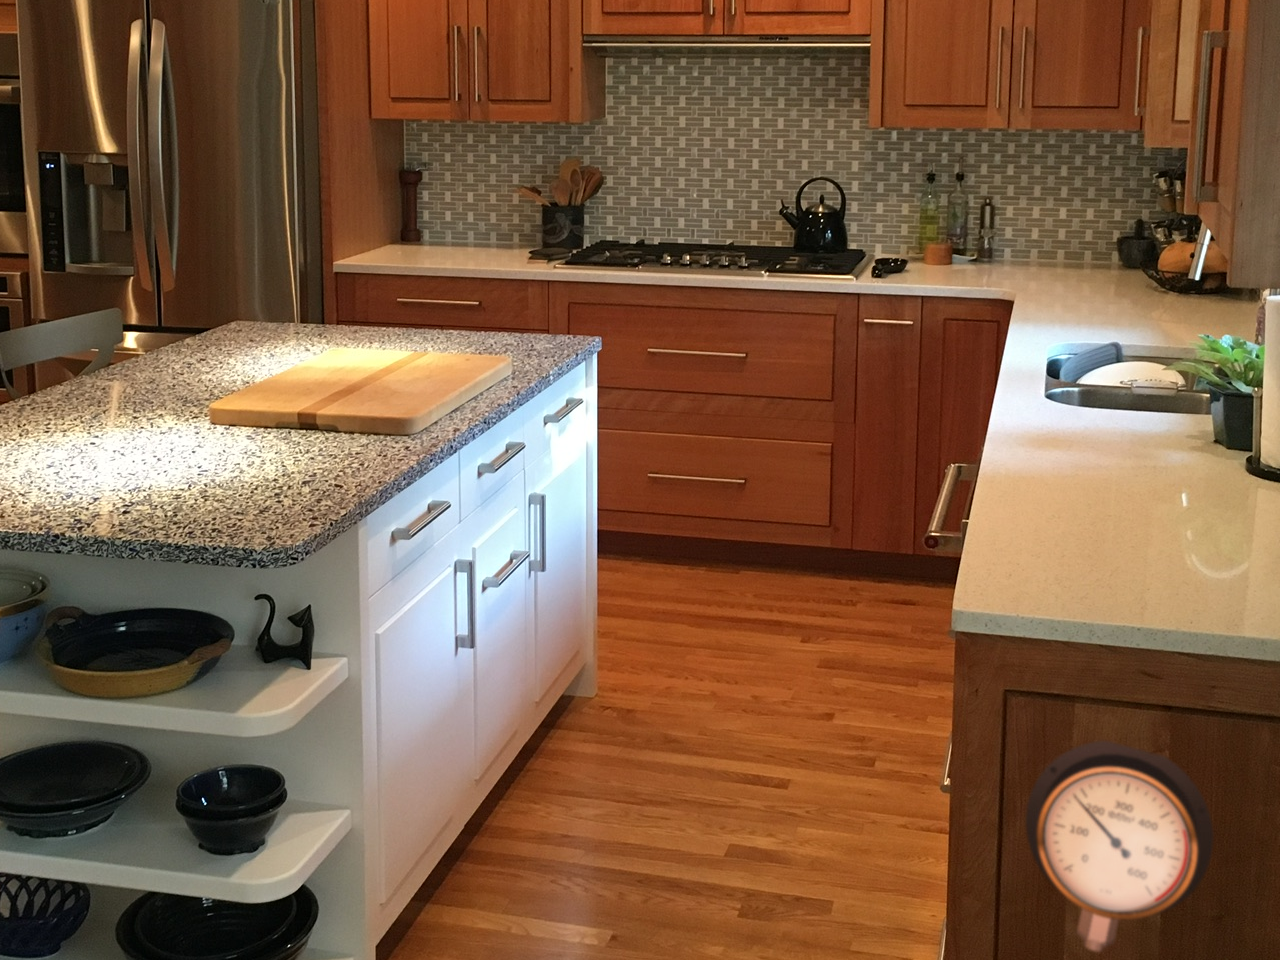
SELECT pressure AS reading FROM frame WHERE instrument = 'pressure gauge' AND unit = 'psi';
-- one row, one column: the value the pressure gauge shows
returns 180 psi
